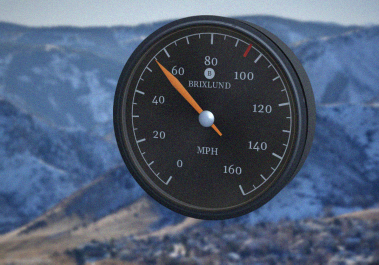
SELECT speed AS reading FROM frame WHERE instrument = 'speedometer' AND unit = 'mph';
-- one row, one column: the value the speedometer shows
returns 55 mph
